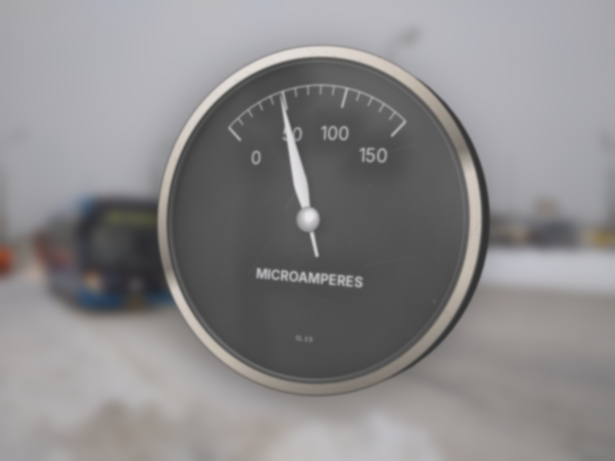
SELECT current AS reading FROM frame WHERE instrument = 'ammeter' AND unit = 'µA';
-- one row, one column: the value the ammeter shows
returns 50 µA
